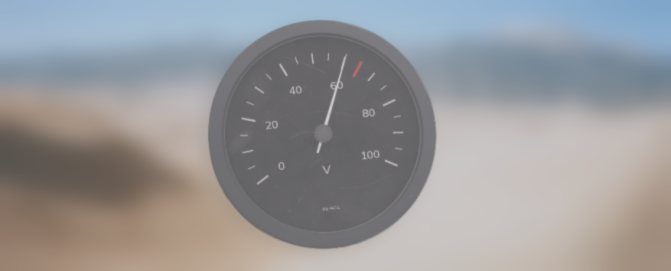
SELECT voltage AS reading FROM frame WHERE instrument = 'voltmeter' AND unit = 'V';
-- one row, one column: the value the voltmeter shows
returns 60 V
